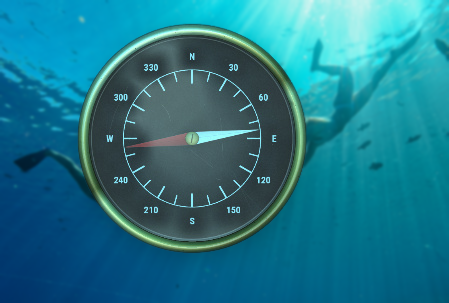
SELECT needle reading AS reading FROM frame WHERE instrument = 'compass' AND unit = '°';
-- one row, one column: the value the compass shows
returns 262.5 °
